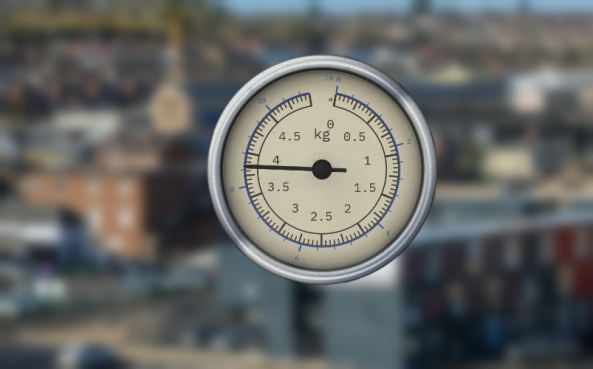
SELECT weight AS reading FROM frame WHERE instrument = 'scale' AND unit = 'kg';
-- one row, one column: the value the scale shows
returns 3.85 kg
